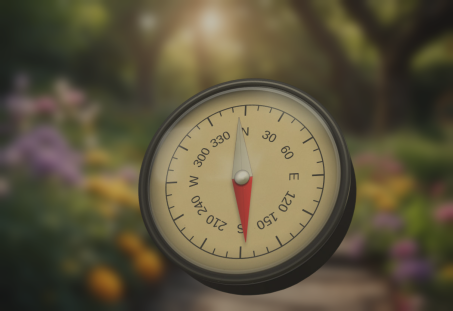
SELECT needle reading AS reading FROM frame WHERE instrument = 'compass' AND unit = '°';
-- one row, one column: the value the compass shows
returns 175 °
